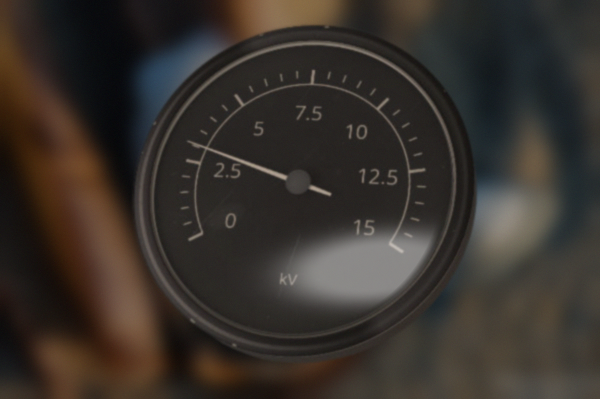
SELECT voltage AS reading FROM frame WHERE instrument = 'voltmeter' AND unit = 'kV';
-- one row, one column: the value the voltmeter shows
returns 3 kV
